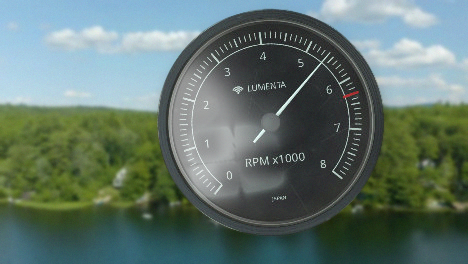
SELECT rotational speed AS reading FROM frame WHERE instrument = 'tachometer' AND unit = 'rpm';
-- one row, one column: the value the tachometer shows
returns 5400 rpm
